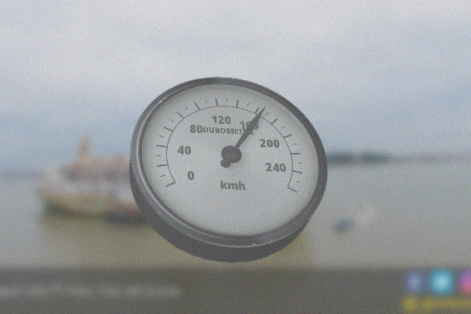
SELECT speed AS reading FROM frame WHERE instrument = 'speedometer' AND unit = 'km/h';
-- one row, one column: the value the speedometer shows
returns 165 km/h
